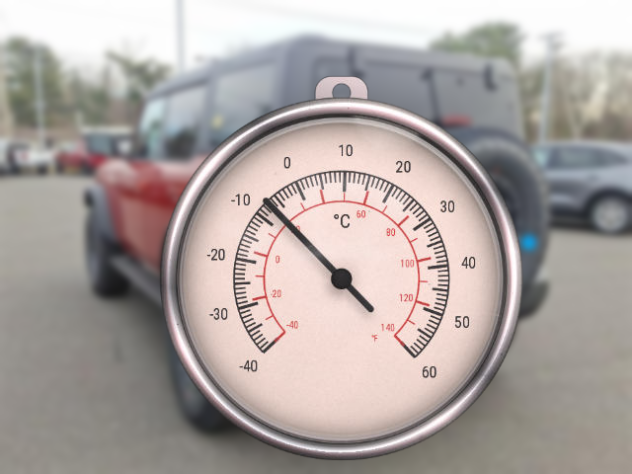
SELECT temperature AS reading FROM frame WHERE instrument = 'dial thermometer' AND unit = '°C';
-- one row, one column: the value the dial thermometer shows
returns -7 °C
